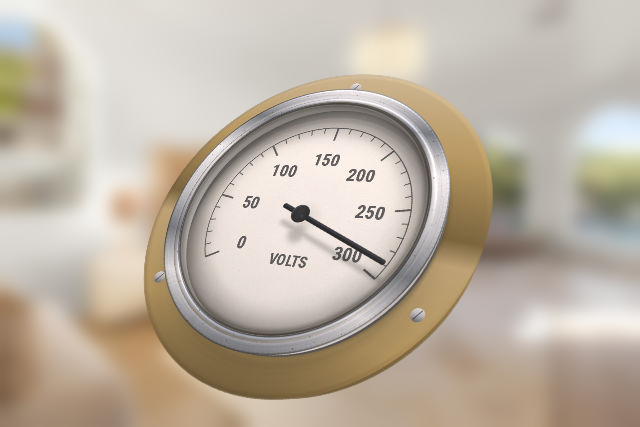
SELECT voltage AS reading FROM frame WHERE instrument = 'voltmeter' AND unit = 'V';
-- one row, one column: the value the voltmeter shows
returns 290 V
